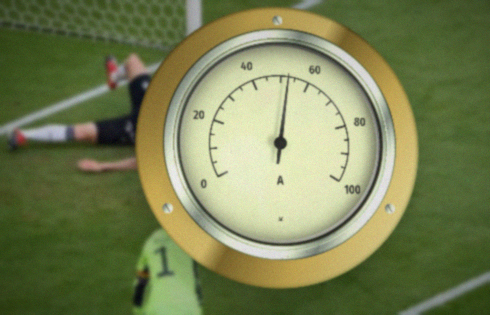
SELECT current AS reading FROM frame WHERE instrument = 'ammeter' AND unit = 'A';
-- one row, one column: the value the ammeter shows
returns 52.5 A
